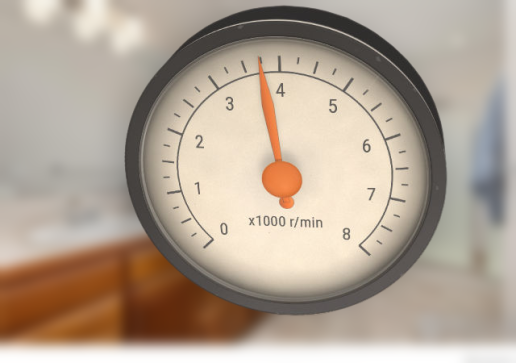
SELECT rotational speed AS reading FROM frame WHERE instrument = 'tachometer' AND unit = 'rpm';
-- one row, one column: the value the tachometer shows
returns 3750 rpm
